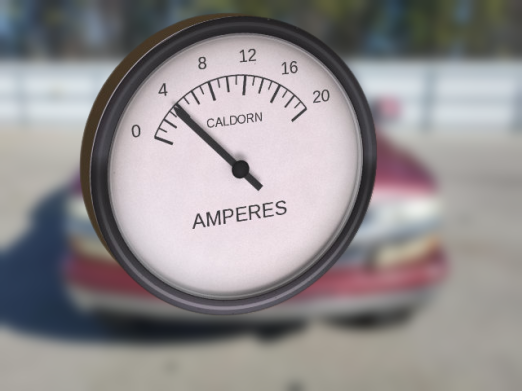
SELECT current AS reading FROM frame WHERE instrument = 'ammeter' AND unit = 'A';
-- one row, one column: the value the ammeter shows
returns 3.5 A
